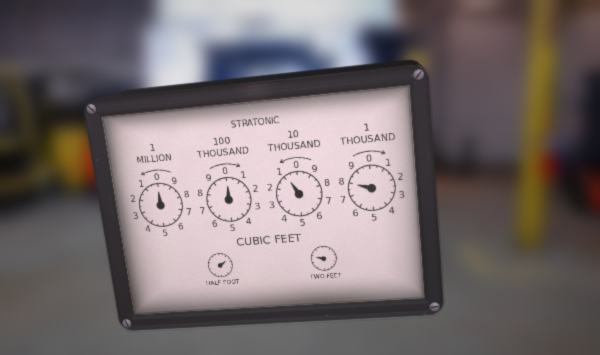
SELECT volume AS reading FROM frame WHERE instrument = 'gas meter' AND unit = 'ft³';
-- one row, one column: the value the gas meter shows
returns 800 ft³
